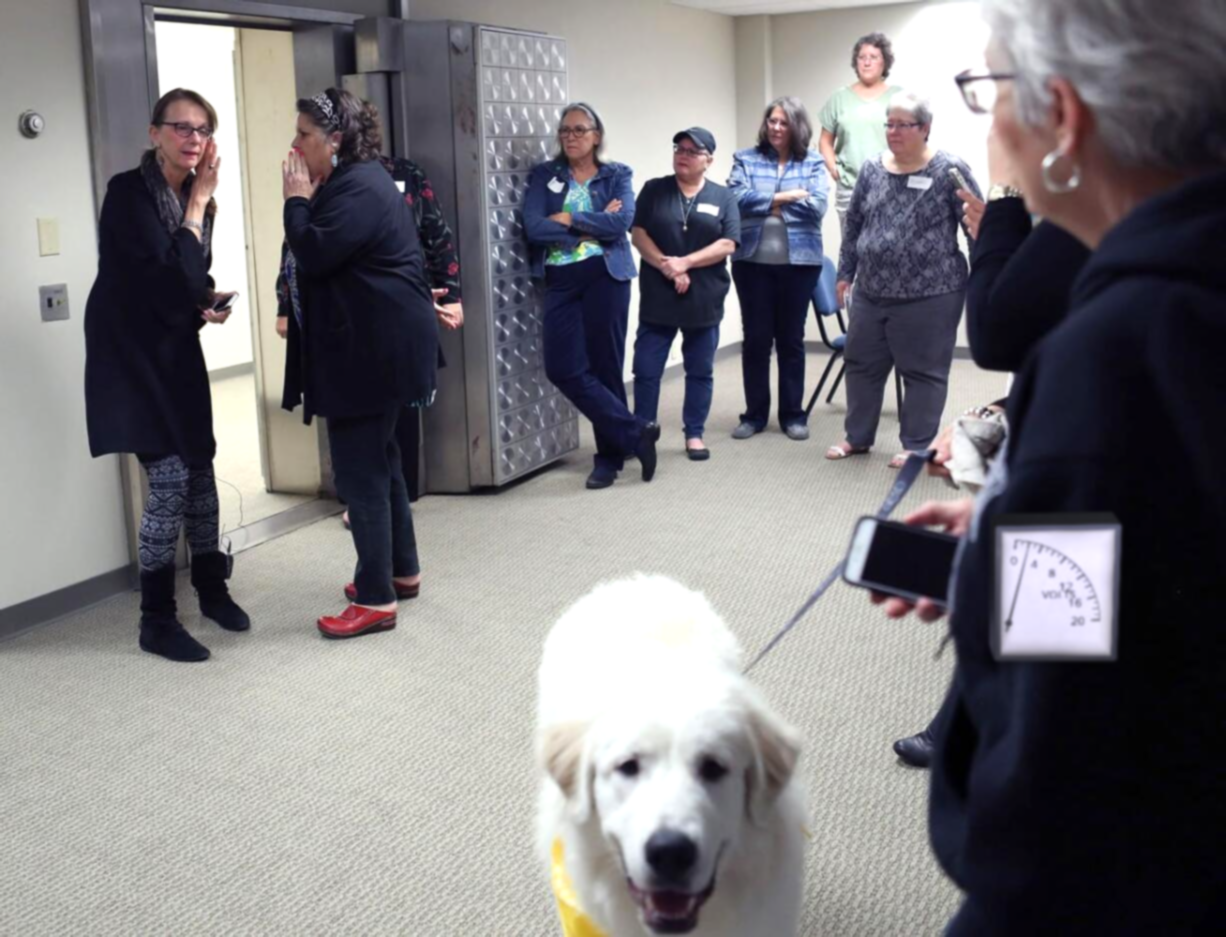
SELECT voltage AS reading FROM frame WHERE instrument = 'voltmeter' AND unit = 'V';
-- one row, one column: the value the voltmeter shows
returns 2 V
